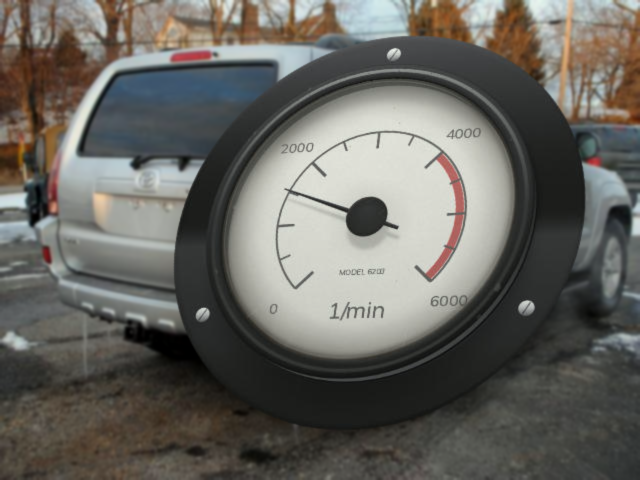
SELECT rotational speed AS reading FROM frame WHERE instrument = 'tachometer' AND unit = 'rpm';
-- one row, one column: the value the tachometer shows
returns 1500 rpm
